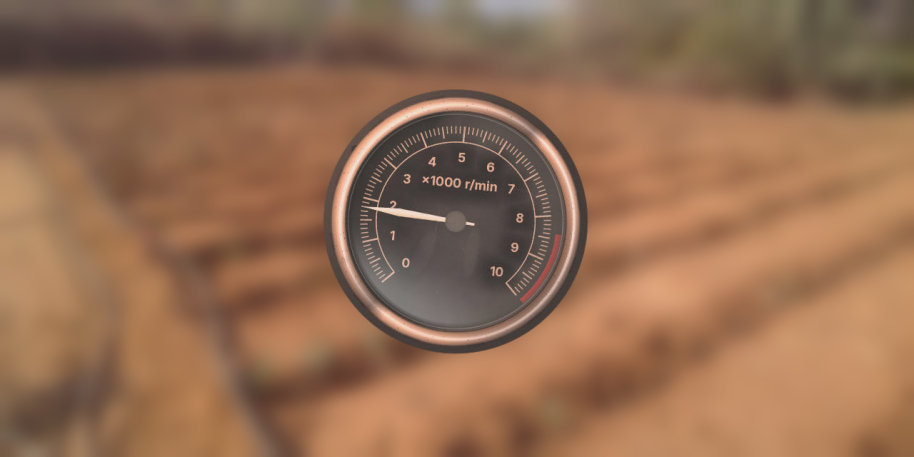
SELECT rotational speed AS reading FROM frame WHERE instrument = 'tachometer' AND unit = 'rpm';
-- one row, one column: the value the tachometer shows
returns 1800 rpm
